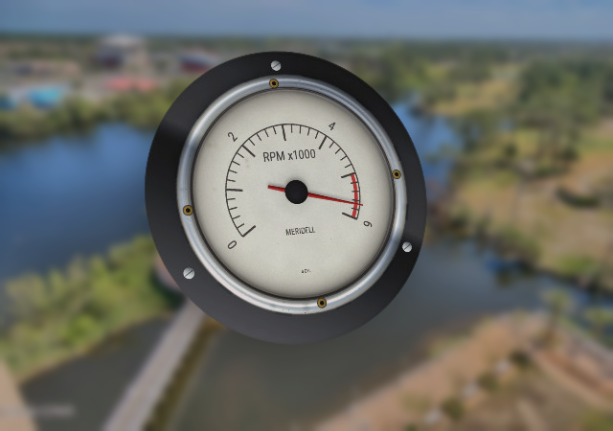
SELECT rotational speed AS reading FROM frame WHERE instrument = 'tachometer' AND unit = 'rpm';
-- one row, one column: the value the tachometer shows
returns 5700 rpm
